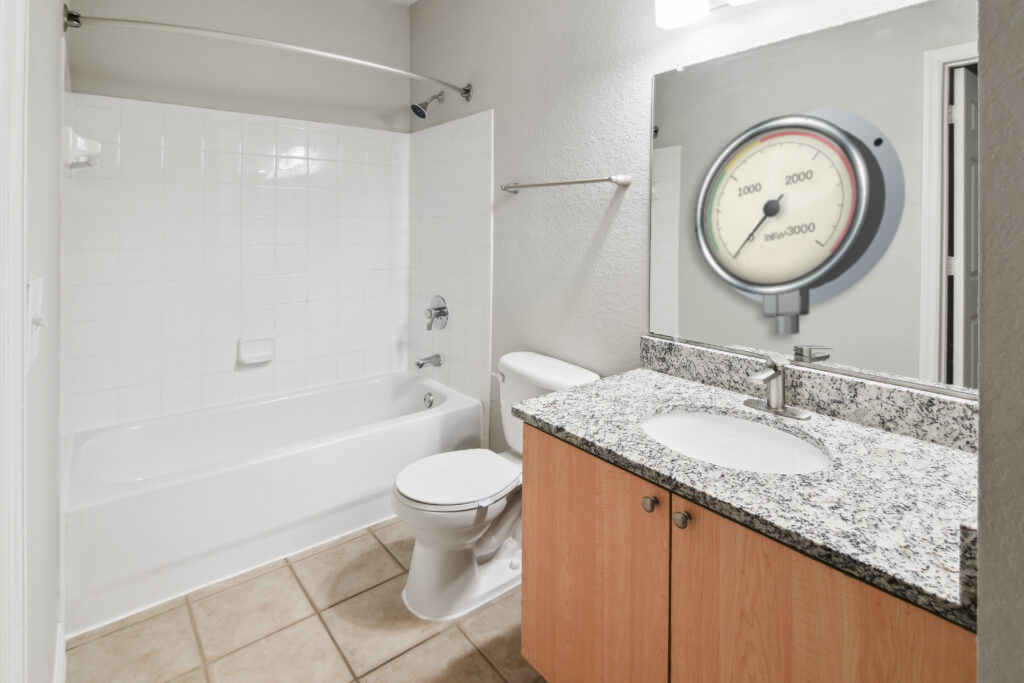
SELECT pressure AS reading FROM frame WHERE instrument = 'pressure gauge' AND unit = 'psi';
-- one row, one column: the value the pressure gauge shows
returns 0 psi
